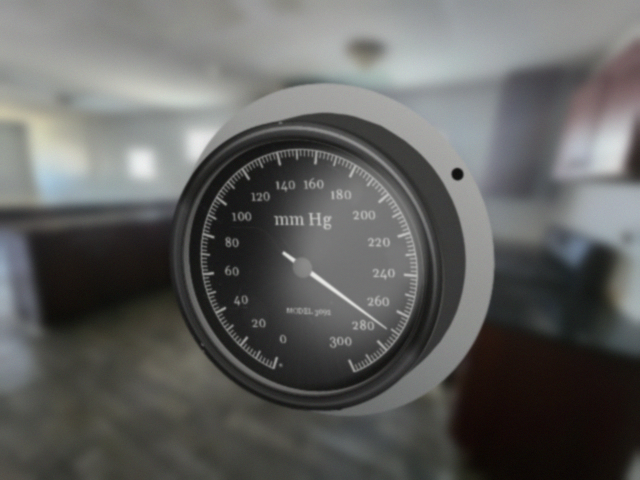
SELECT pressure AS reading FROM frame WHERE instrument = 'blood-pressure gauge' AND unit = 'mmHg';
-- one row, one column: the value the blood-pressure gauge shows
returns 270 mmHg
